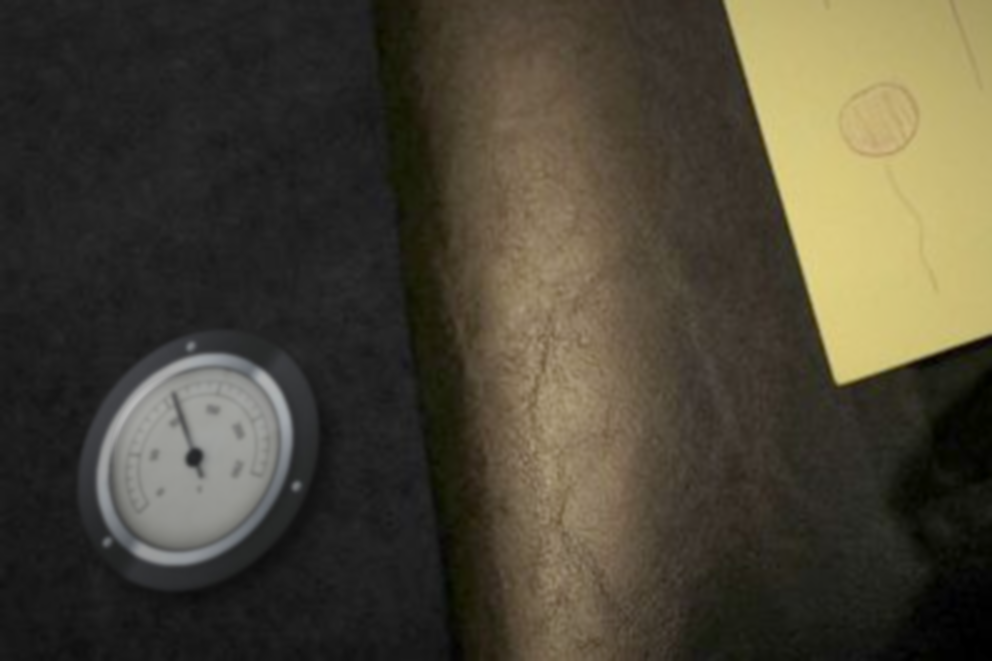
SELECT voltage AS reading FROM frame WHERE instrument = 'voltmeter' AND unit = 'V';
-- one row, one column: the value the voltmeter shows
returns 110 V
